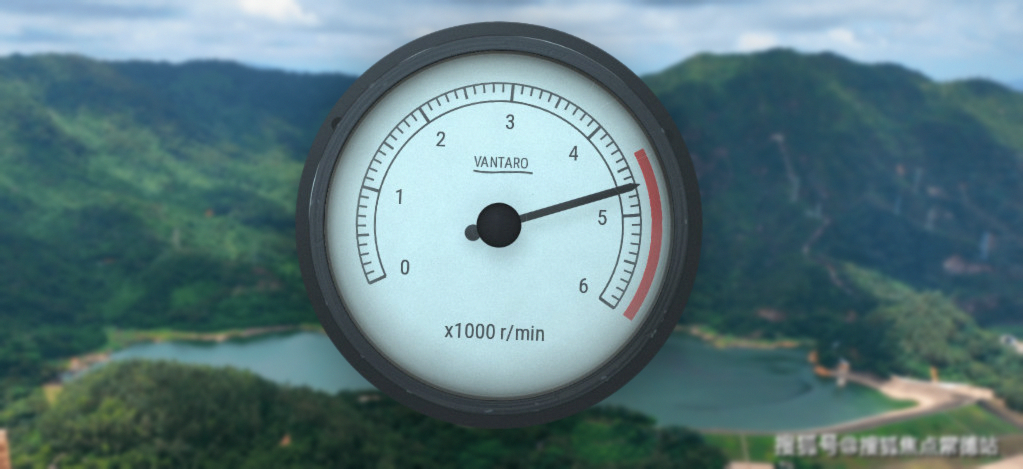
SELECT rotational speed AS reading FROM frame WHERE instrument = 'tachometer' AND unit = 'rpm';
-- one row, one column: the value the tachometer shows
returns 4700 rpm
